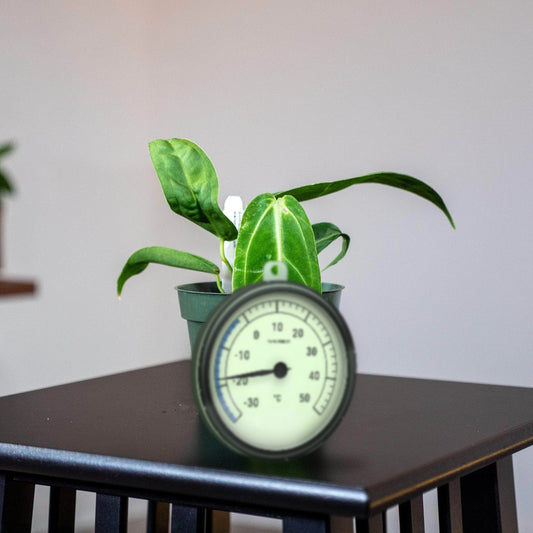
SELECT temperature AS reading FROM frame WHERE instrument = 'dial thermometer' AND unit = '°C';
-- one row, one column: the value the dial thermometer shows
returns -18 °C
